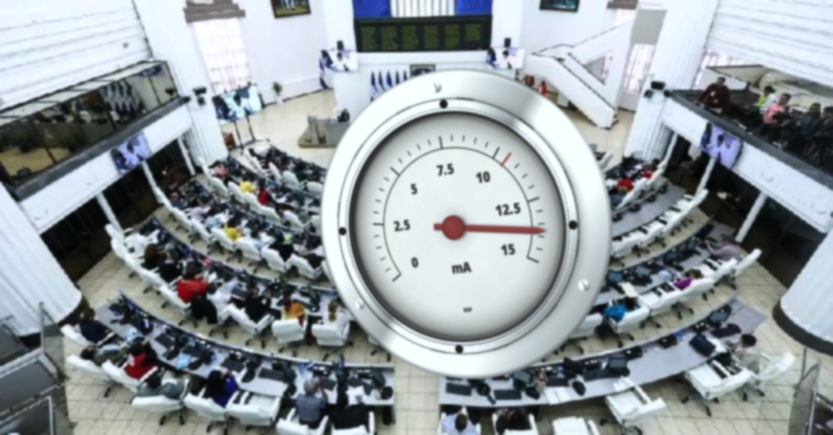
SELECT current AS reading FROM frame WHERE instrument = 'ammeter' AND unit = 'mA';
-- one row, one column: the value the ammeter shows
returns 13.75 mA
